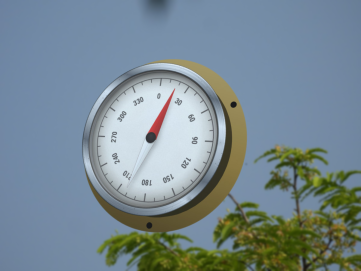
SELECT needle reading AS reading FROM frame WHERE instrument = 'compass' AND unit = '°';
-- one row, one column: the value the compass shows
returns 20 °
